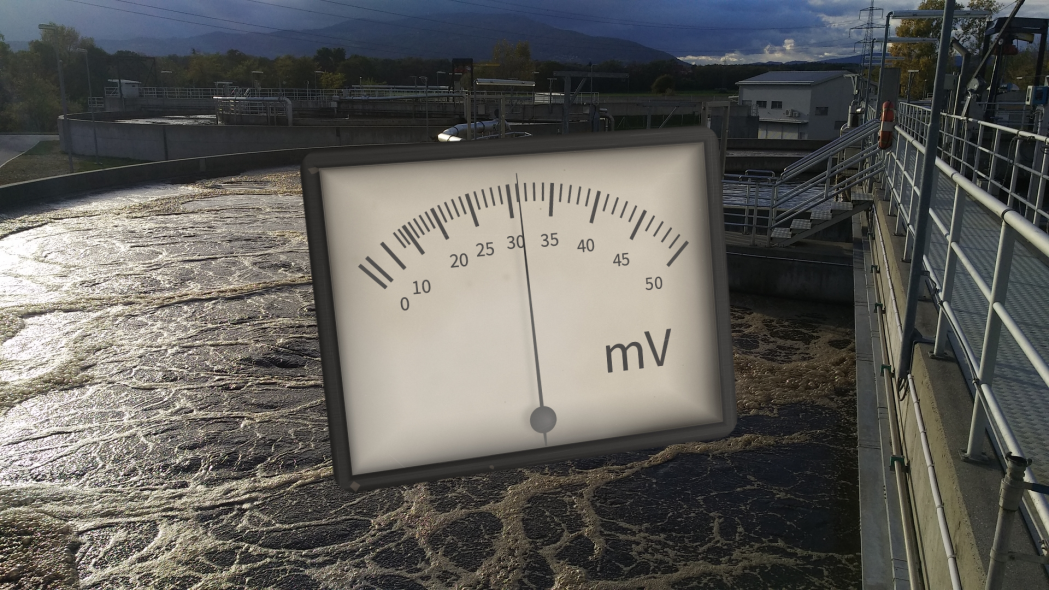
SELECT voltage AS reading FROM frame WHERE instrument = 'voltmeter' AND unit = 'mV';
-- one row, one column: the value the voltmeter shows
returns 31 mV
